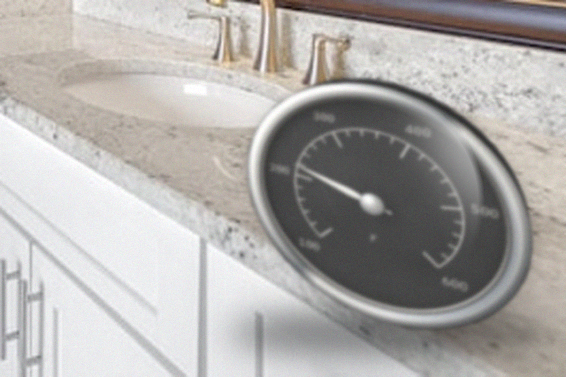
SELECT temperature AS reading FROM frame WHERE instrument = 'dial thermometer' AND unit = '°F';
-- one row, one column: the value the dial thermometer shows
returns 220 °F
